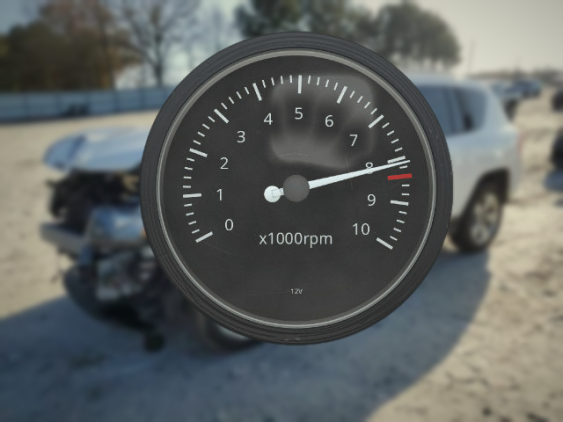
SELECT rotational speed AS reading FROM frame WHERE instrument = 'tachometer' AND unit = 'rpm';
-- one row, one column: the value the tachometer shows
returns 8100 rpm
